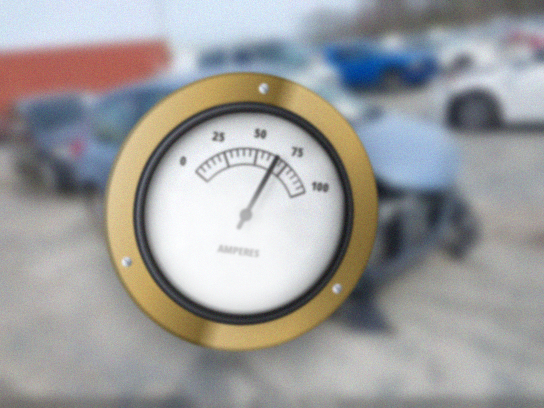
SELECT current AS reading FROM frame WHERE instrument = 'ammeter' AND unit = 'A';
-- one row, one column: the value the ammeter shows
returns 65 A
